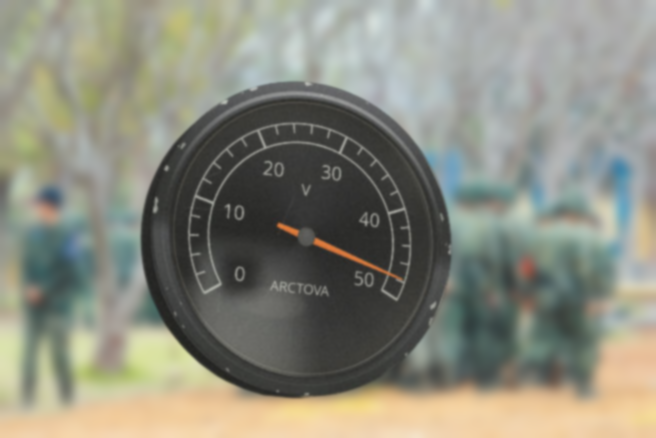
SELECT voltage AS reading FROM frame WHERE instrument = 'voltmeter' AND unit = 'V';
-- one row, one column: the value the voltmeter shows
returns 48 V
